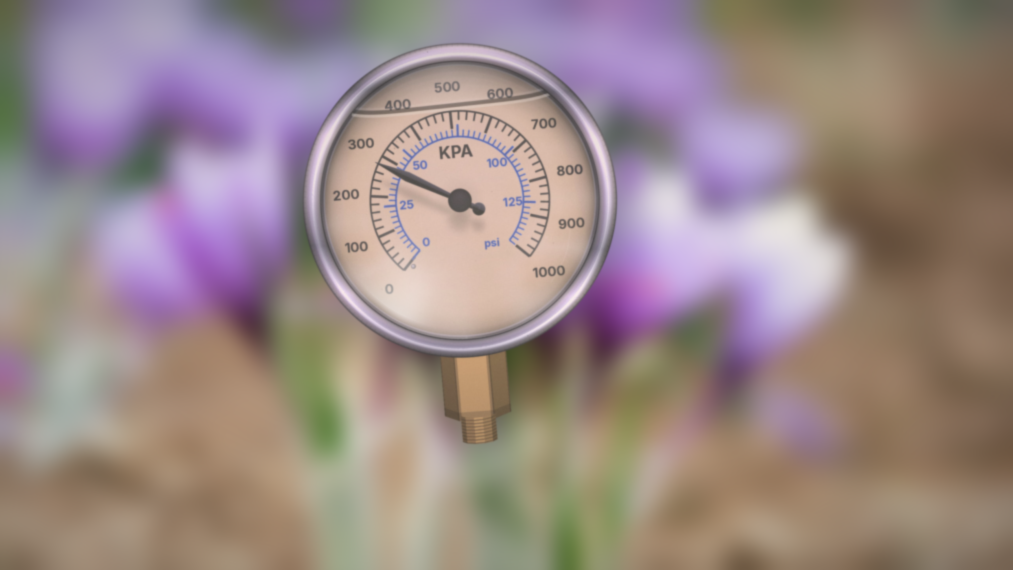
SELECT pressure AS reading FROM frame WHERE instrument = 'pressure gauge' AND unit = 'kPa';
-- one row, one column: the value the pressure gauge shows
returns 280 kPa
